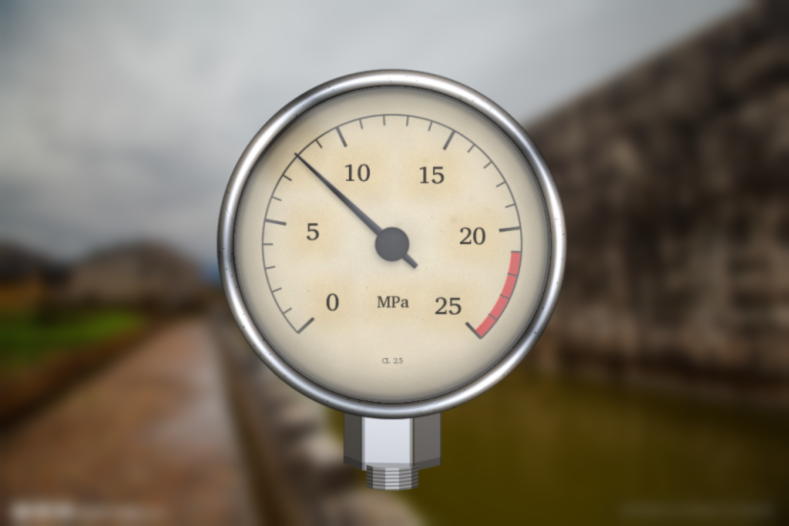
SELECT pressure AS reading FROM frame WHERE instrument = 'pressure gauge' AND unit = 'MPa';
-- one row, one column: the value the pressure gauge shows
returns 8 MPa
